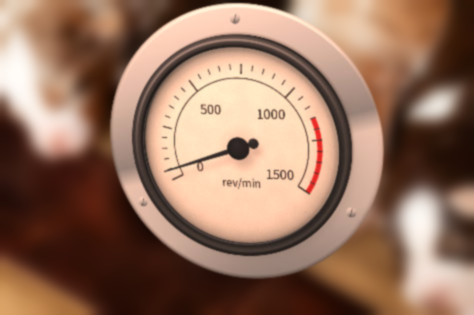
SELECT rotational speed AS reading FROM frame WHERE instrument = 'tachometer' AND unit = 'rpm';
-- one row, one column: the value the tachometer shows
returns 50 rpm
